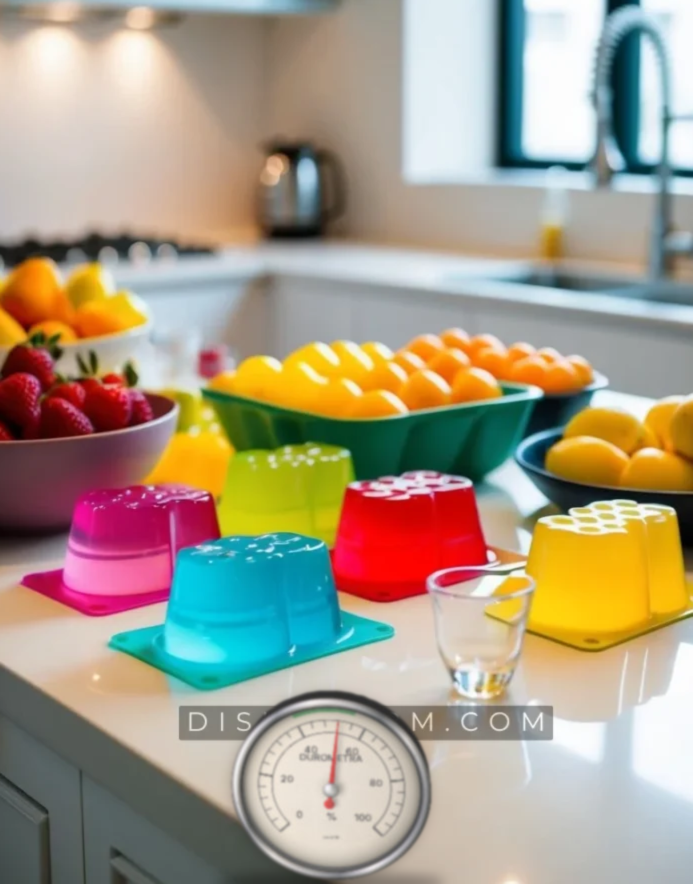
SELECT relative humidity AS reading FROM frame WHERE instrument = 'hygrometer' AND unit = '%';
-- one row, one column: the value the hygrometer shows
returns 52 %
